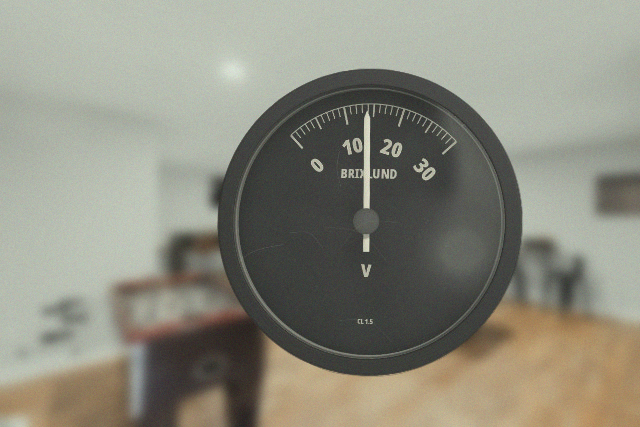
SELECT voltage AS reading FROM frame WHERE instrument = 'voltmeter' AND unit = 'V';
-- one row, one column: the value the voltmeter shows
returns 14 V
